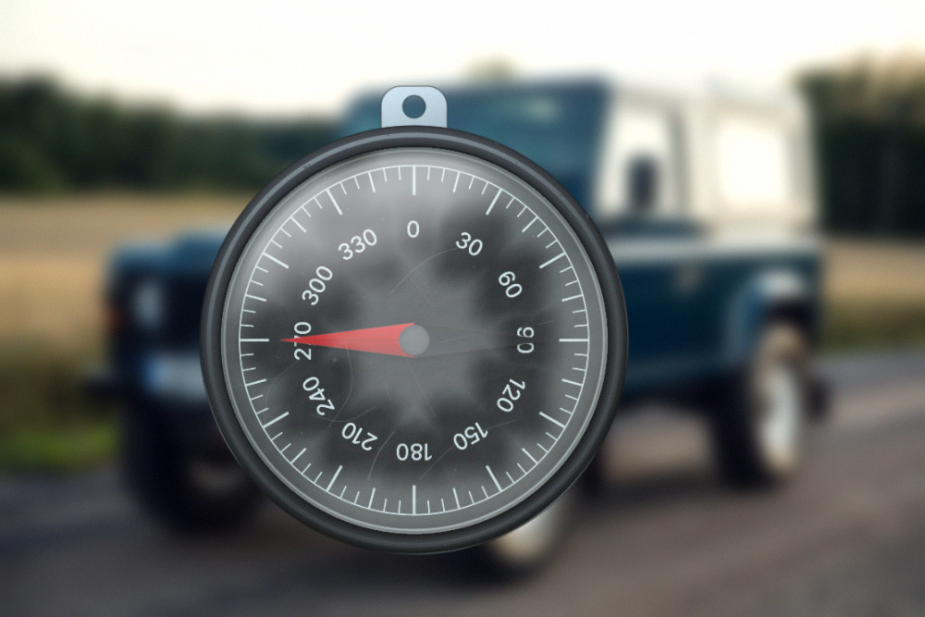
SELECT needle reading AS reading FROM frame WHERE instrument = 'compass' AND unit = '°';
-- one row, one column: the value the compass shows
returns 270 °
